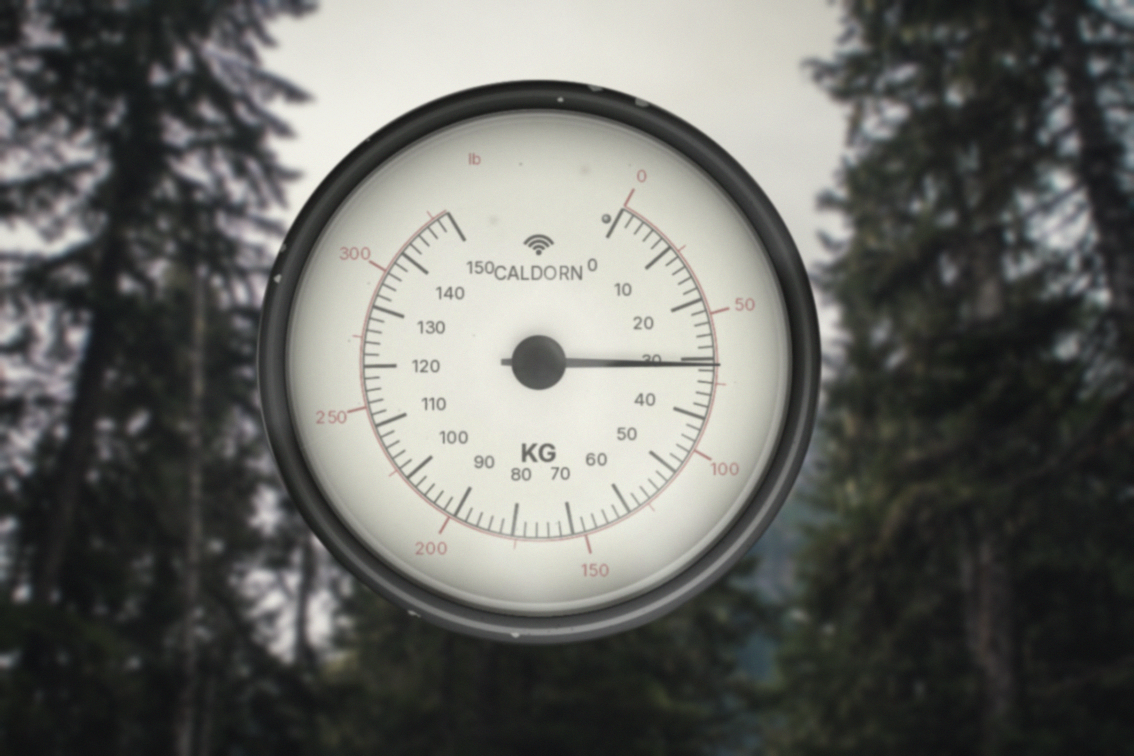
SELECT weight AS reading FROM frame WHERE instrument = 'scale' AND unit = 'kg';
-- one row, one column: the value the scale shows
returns 31 kg
